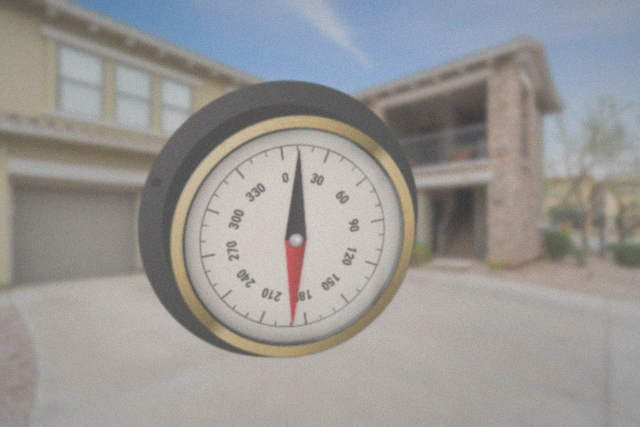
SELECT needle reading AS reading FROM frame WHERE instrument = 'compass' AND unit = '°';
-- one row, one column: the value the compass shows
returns 190 °
